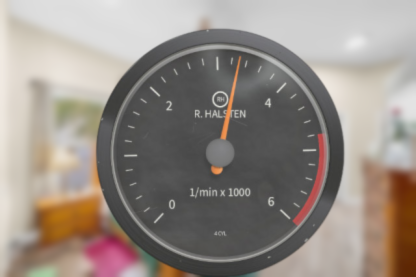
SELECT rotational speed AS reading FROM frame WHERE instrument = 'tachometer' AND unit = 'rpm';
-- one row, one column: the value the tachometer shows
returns 3300 rpm
